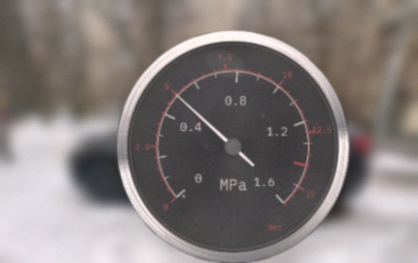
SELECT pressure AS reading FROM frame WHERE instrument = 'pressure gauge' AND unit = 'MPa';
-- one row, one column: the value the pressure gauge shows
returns 0.5 MPa
